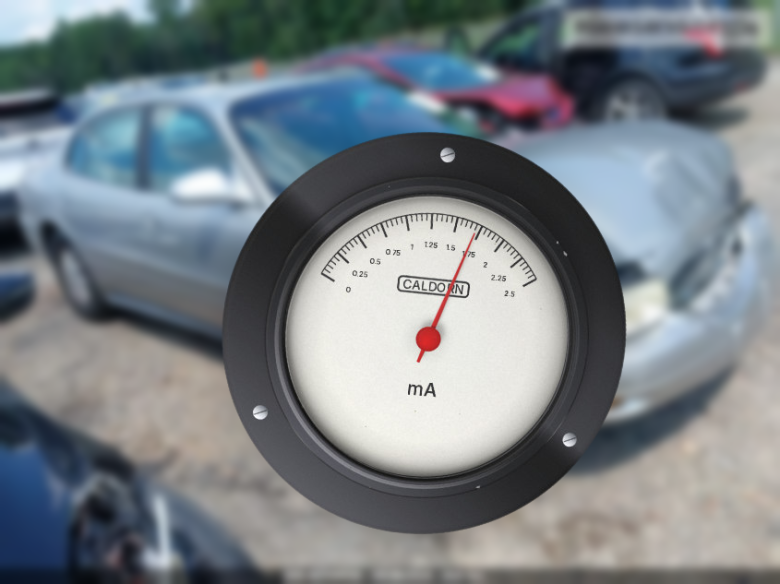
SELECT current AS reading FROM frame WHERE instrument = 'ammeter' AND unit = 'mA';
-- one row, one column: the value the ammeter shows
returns 1.7 mA
